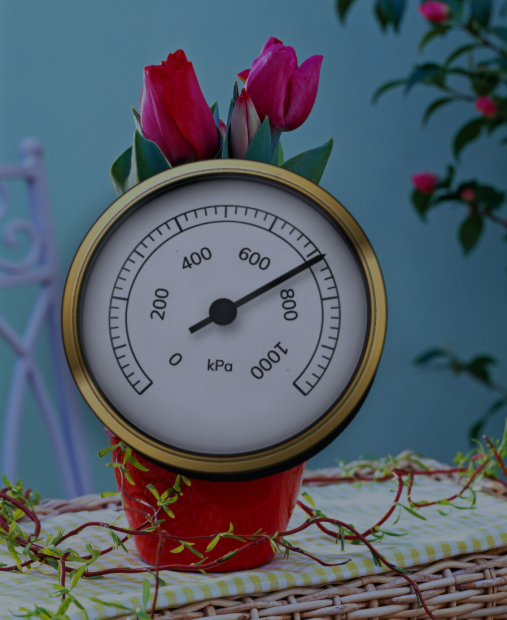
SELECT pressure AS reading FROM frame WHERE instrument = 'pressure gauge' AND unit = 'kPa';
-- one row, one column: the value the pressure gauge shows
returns 720 kPa
